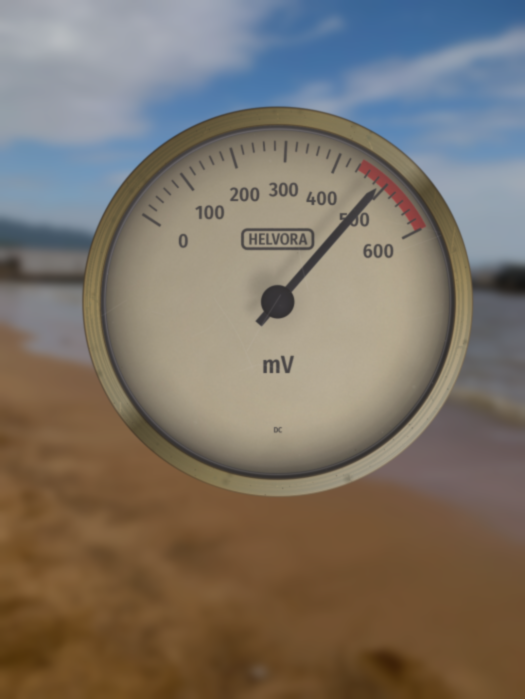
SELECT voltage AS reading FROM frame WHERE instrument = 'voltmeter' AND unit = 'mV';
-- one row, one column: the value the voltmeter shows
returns 490 mV
